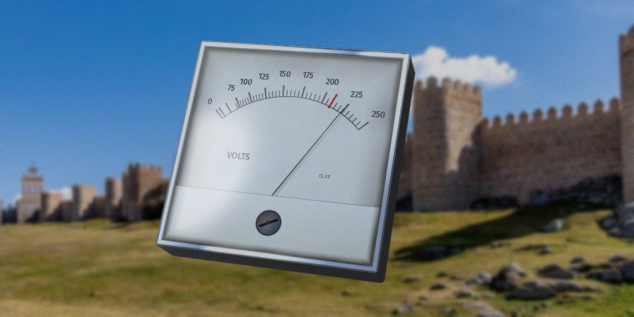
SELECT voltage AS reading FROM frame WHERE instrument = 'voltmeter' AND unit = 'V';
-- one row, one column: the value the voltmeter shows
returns 225 V
